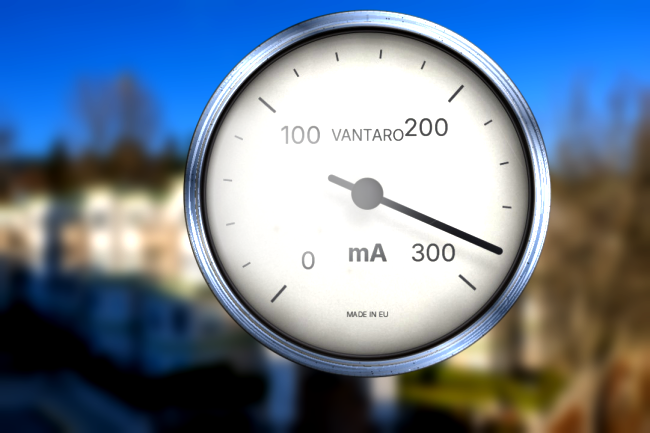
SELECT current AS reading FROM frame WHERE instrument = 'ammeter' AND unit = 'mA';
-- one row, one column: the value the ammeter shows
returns 280 mA
